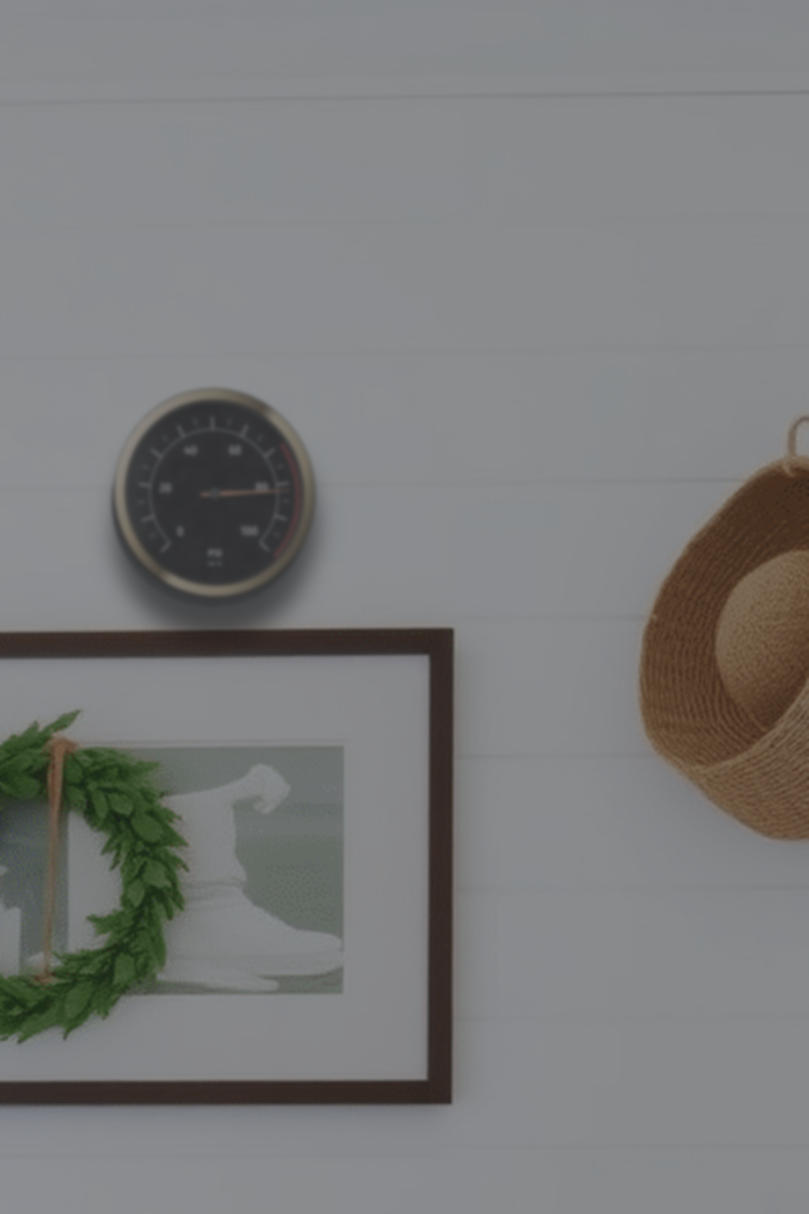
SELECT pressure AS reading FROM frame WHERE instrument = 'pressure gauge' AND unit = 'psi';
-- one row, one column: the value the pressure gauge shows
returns 82.5 psi
